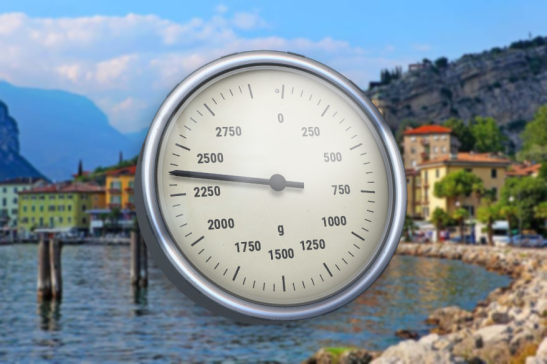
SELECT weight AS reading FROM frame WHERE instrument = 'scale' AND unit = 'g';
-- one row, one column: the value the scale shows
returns 2350 g
